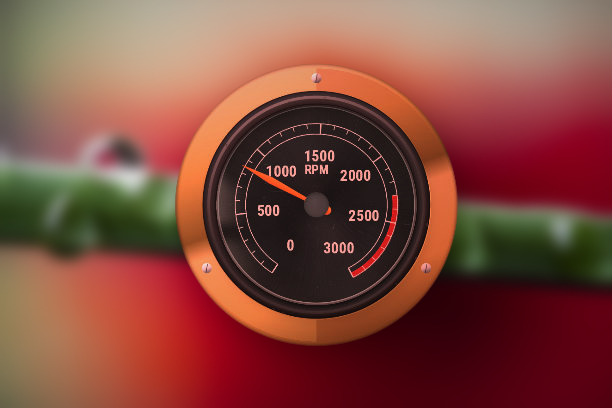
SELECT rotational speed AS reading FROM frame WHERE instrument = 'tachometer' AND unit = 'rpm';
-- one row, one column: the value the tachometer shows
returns 850 rpm
